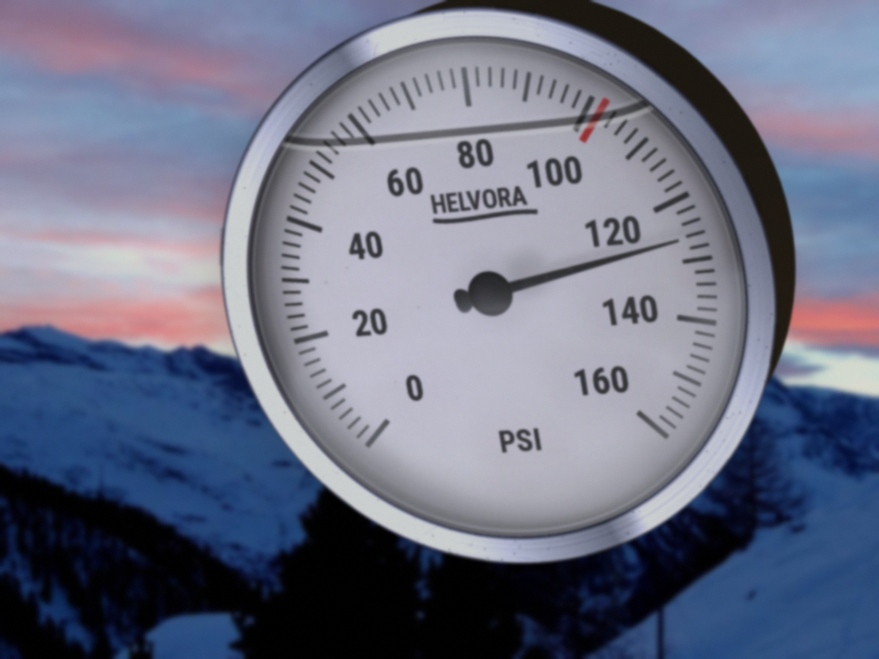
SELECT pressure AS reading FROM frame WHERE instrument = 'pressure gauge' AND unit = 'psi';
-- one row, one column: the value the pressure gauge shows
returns 126 psi
